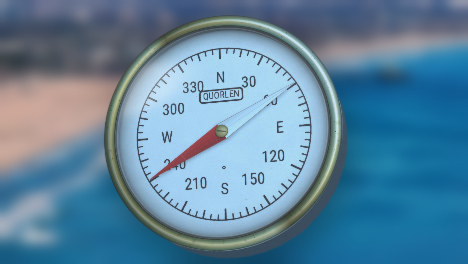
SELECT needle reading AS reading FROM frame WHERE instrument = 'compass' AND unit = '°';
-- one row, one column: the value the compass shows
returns 240 °
